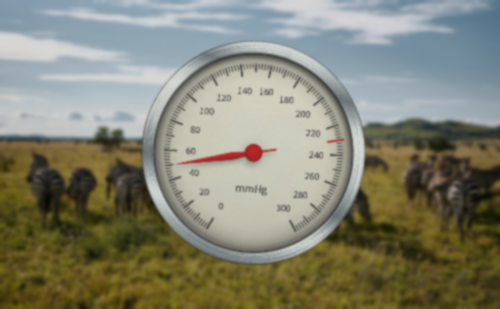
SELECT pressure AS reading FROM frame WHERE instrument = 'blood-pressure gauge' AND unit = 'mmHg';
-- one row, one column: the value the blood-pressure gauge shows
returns 50 mmHg
